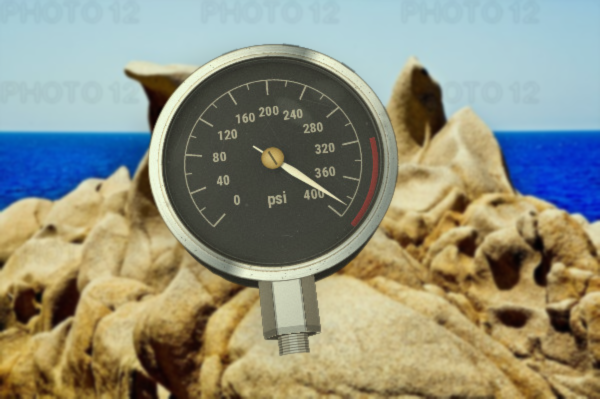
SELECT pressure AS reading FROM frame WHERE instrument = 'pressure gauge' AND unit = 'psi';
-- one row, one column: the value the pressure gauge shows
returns 390 psi
